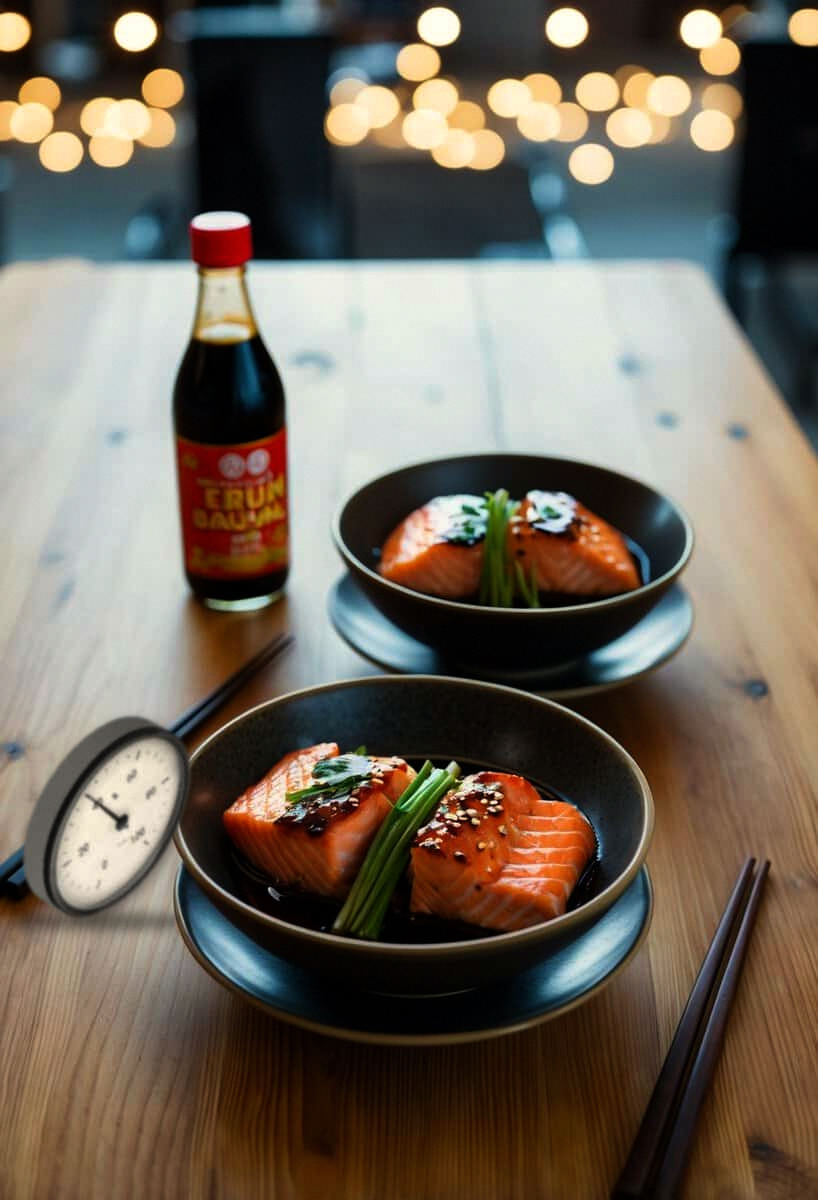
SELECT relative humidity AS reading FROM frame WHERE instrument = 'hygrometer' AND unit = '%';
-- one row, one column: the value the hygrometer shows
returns 40 %
